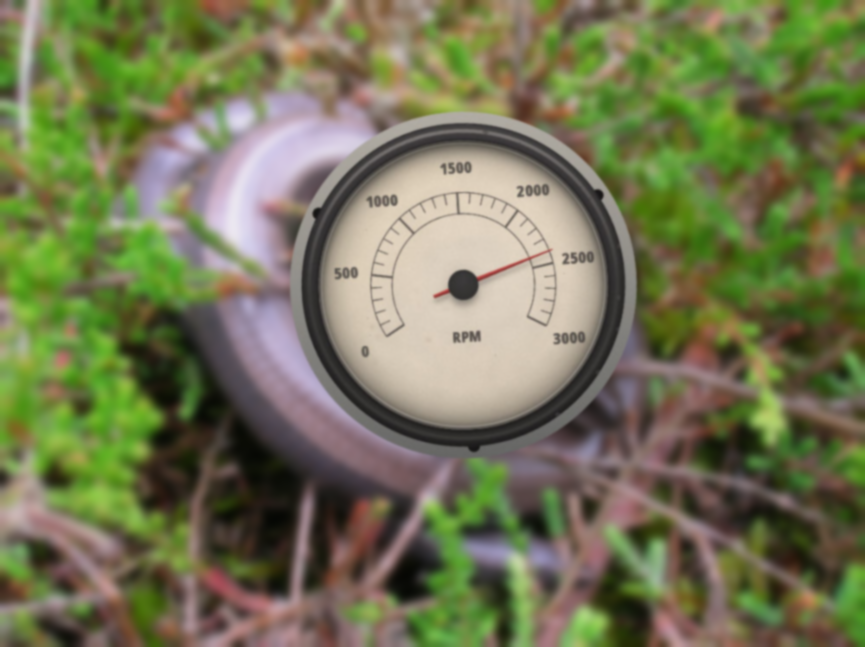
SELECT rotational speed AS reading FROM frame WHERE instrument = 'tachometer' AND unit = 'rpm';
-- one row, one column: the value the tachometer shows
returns 2400 rpm
